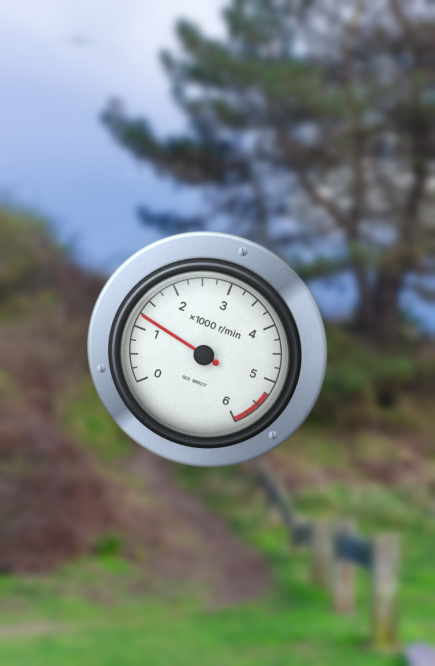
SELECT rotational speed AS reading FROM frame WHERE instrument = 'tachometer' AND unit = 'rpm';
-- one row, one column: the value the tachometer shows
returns 1250 rpm
